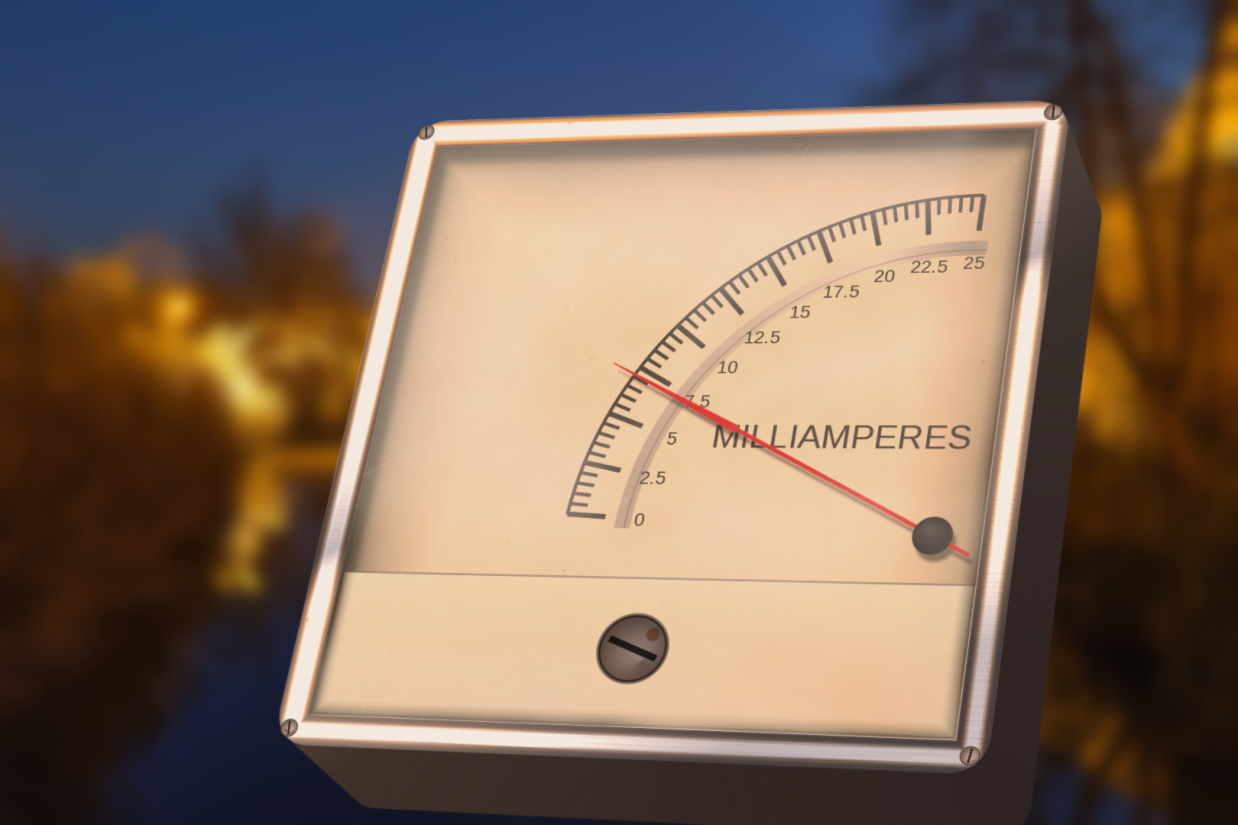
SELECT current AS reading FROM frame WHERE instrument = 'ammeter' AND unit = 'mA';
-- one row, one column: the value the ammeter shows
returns 7 mA
